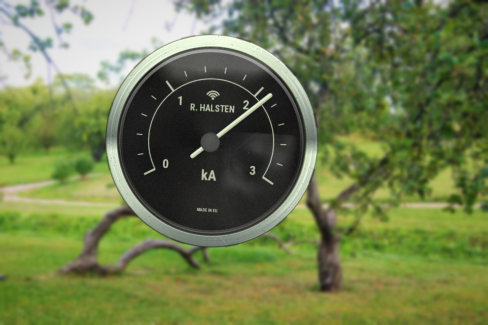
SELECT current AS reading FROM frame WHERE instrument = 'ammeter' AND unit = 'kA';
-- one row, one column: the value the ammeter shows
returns 2.1 kA
